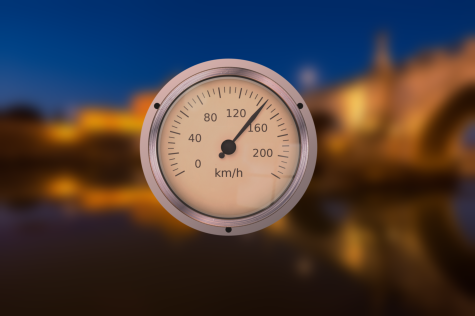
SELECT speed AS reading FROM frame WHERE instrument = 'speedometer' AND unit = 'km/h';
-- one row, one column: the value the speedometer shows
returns 145 km/h
